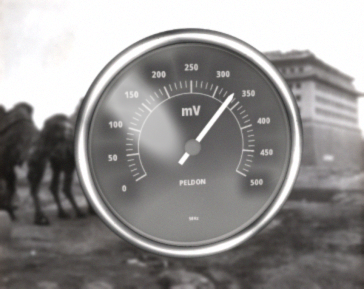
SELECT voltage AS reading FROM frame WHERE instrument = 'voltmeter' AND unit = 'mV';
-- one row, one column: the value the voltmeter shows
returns 330 mV
